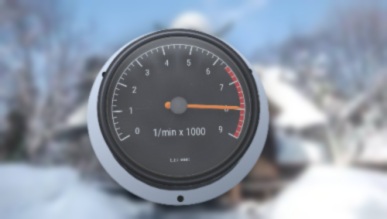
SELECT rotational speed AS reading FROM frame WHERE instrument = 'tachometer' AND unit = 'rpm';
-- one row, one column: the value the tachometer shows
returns 8000 rpm
